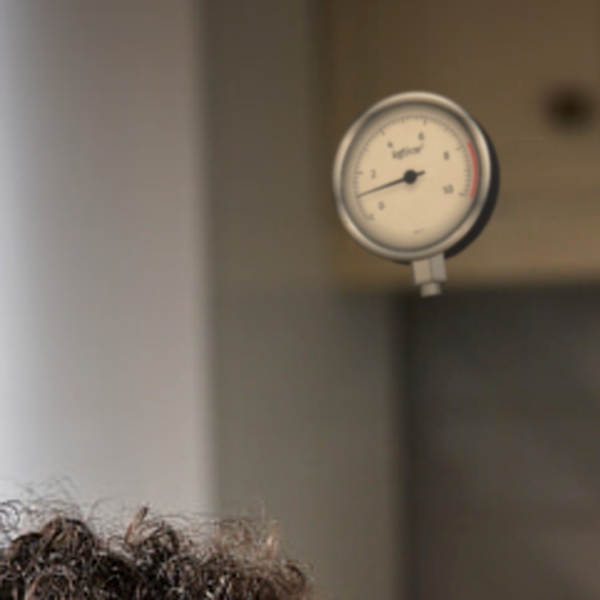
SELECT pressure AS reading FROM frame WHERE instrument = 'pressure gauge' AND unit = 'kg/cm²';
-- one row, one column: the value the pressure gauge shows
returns 1 kg/cm²
